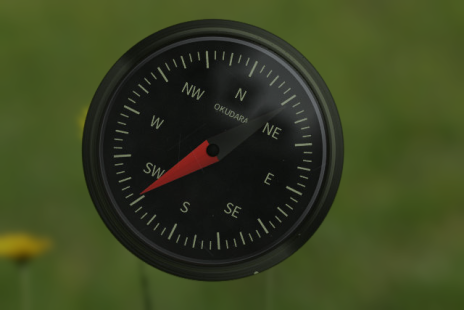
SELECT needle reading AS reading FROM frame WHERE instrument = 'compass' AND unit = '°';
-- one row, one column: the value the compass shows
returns 212.5 °
